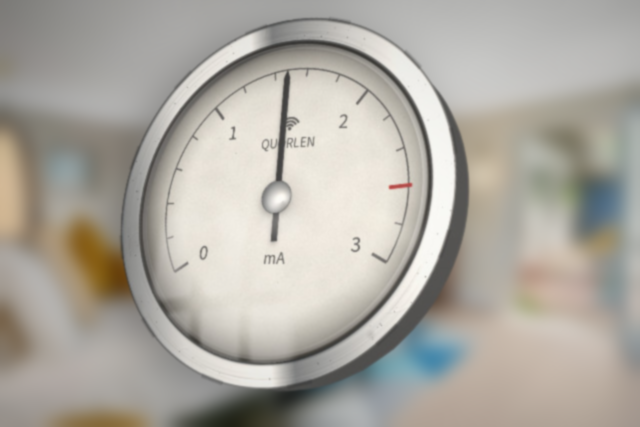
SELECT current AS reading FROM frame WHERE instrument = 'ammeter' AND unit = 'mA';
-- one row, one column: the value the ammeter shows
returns 1.5 mA
